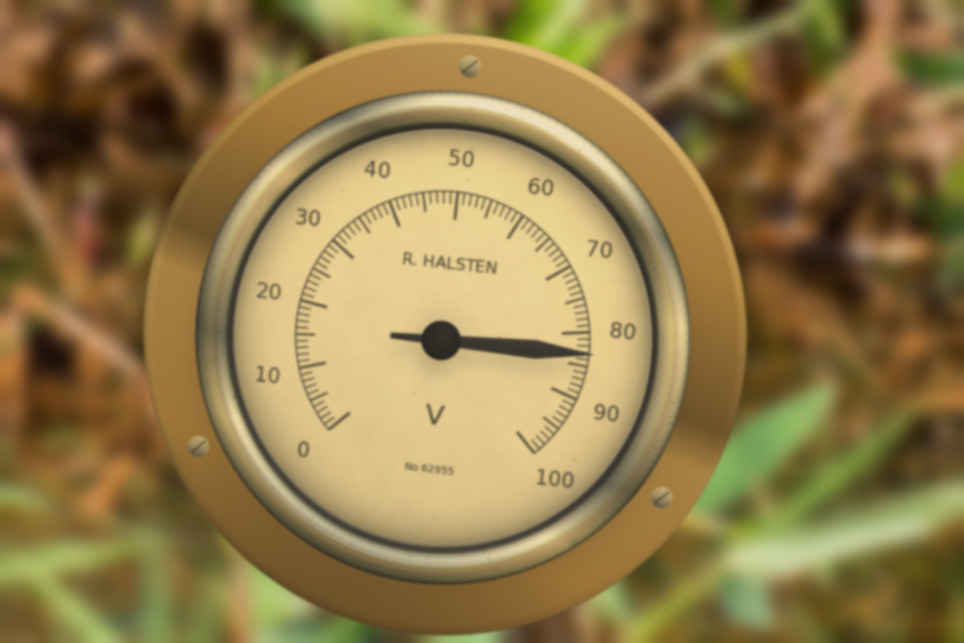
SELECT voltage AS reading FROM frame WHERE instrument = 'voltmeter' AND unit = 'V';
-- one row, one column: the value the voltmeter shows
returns 83 V
